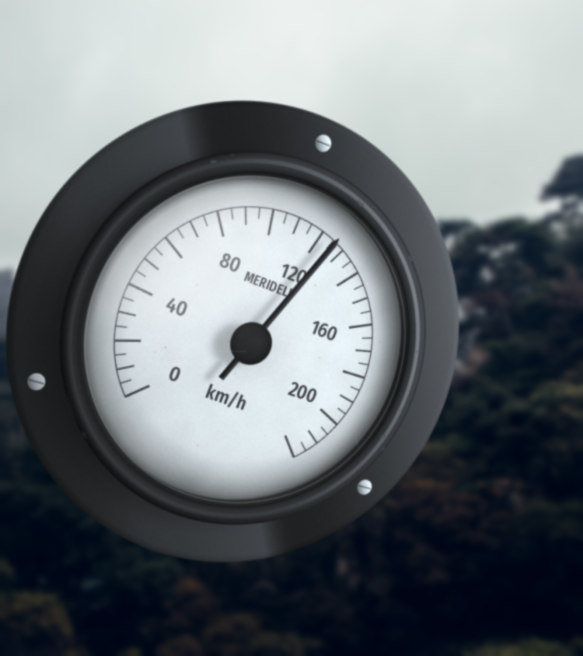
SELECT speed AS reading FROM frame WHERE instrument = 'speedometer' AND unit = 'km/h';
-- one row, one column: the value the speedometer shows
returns 125 km/h
